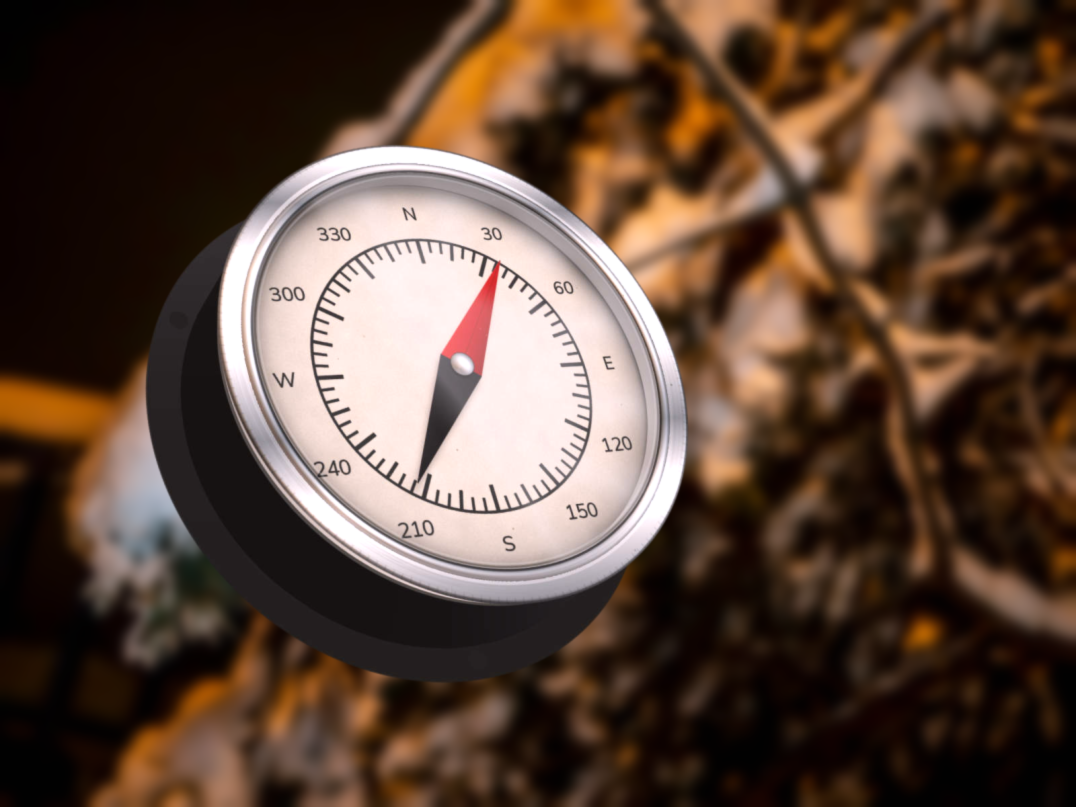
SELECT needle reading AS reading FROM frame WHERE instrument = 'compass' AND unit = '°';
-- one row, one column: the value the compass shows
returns 35 °
